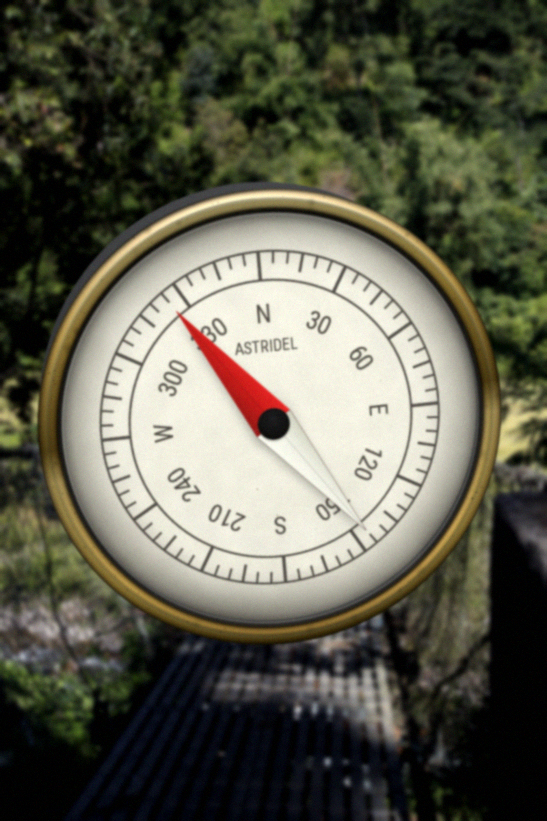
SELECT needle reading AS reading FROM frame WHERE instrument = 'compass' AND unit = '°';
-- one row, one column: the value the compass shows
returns 325 °
